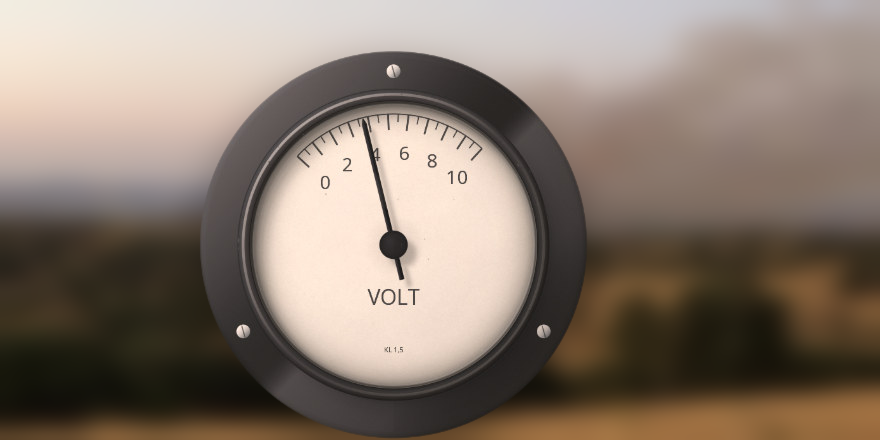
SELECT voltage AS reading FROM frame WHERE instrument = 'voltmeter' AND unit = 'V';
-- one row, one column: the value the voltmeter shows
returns 3.75 V
